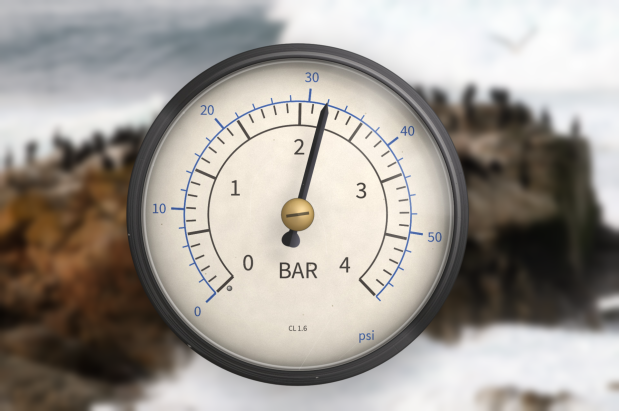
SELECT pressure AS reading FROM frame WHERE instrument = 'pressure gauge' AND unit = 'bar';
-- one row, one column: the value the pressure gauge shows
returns 2.2 bar
